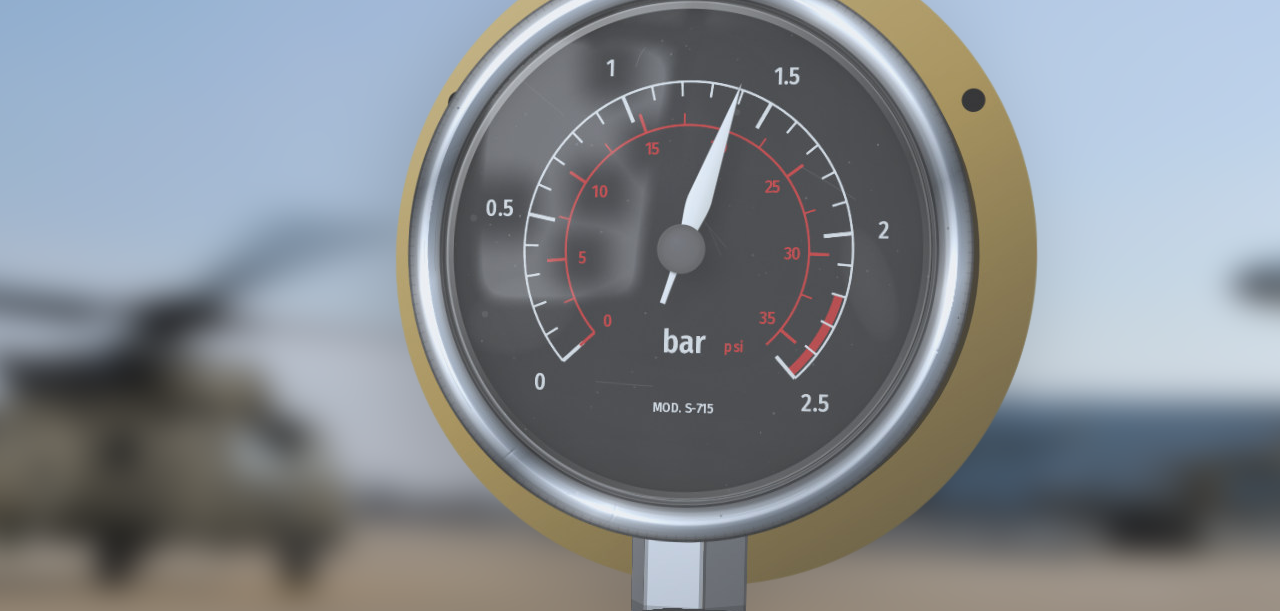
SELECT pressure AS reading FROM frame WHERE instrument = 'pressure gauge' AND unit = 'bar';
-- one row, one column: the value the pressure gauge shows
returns 1.4 bar
